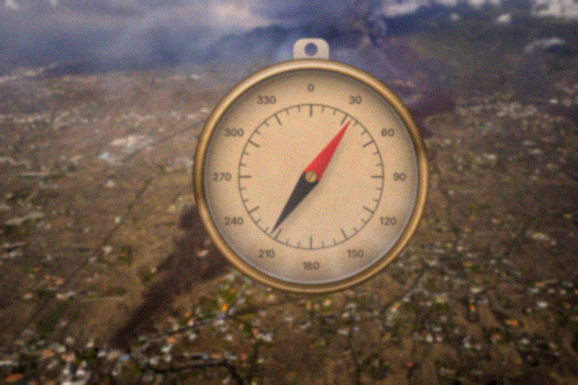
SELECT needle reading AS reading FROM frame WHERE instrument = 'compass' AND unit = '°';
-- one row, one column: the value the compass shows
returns 35 °
